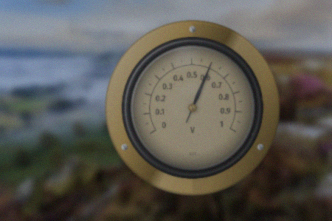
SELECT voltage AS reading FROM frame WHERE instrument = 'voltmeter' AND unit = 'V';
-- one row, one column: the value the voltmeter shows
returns 0.6 V
